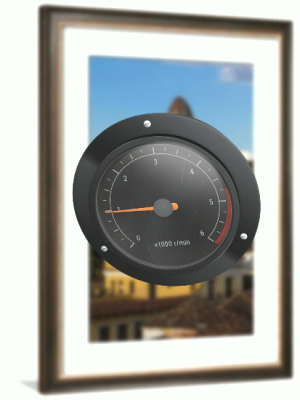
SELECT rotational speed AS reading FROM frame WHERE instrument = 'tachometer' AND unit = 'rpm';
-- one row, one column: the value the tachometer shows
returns 1000 rpm
